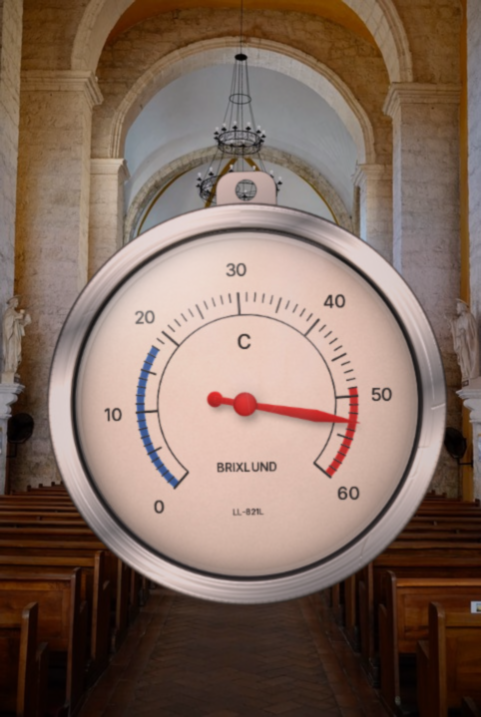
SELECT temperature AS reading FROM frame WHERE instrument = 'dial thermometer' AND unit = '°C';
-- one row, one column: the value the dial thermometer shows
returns 53 °C
